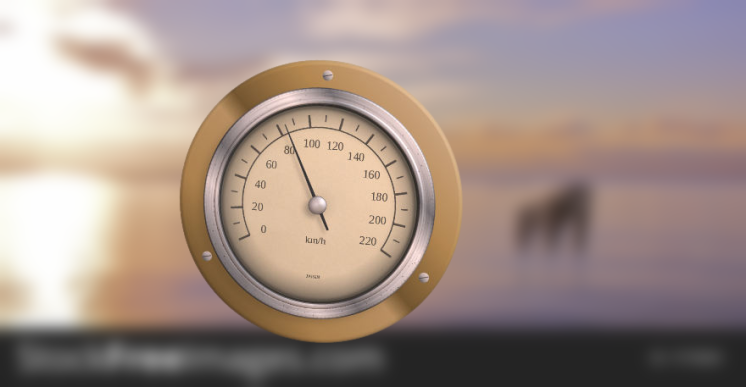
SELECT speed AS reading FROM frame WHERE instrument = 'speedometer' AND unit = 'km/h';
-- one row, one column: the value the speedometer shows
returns 85 km/h
